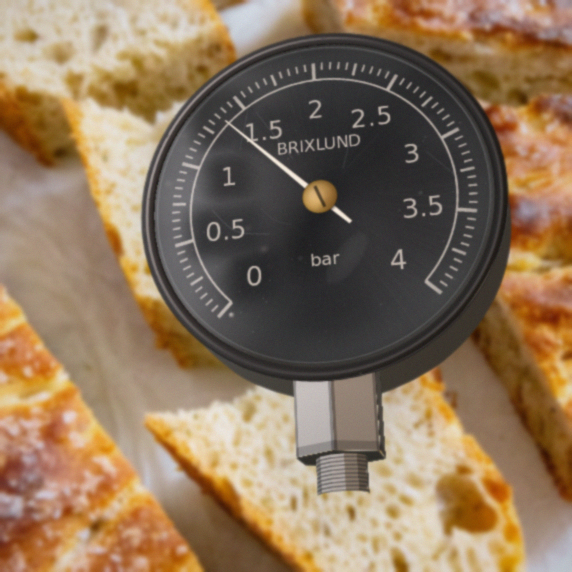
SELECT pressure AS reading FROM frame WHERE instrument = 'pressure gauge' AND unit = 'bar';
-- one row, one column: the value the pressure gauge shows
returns 1.35 bar
